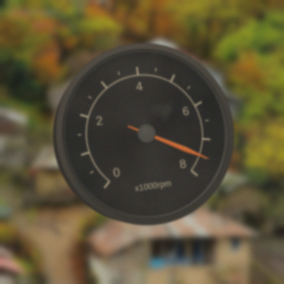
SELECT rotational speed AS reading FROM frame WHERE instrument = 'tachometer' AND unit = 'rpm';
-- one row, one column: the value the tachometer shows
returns 7500 rpm
